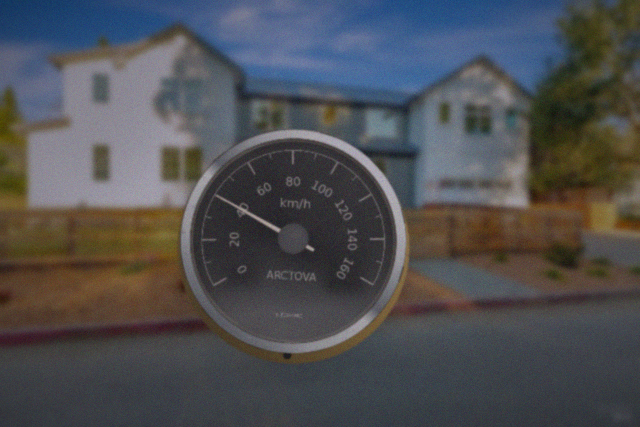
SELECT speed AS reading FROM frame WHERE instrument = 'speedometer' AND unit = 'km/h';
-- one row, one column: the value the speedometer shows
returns 40 km/h
